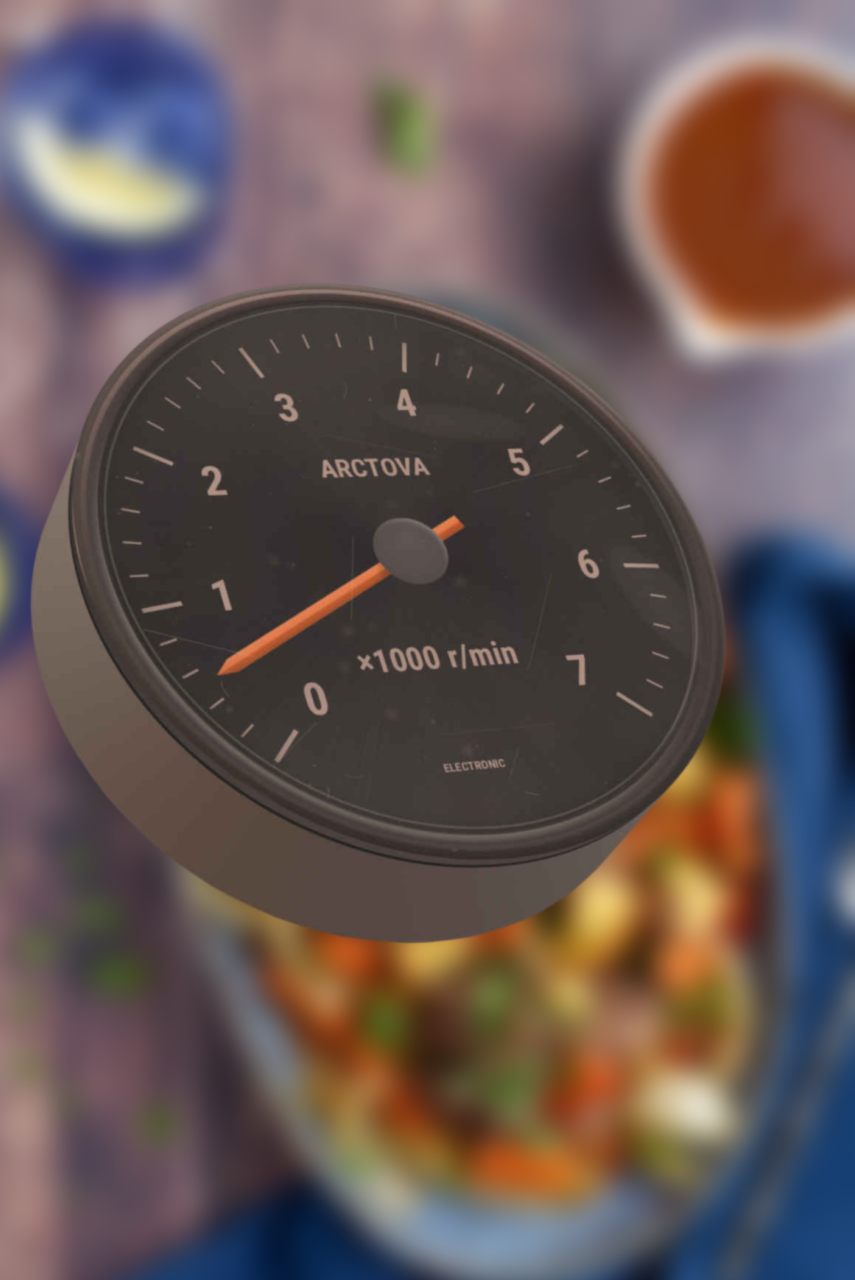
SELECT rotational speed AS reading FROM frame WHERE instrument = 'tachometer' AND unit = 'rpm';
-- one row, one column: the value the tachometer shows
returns 500 rpm
